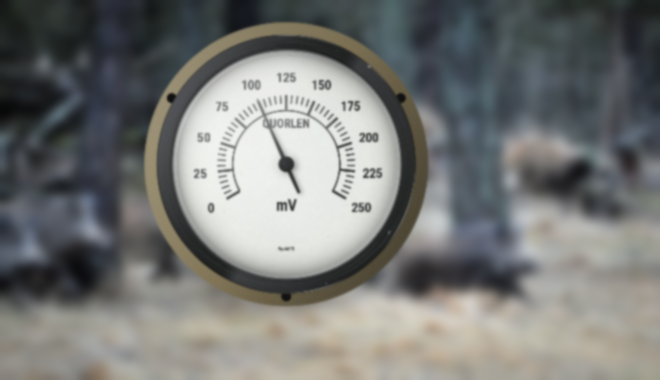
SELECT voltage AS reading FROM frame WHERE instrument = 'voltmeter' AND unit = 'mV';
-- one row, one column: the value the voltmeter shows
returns 100 mV
